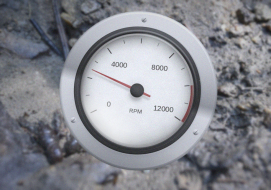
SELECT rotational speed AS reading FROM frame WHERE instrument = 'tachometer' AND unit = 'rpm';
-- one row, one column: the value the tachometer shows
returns 2500 rpm
